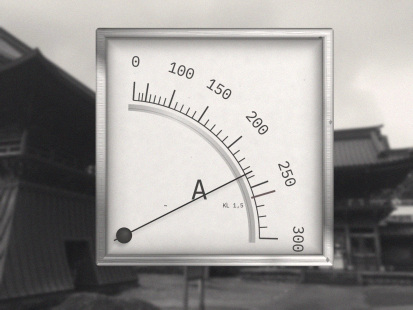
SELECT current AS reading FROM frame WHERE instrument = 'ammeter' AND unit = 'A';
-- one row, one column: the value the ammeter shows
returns 235 A
